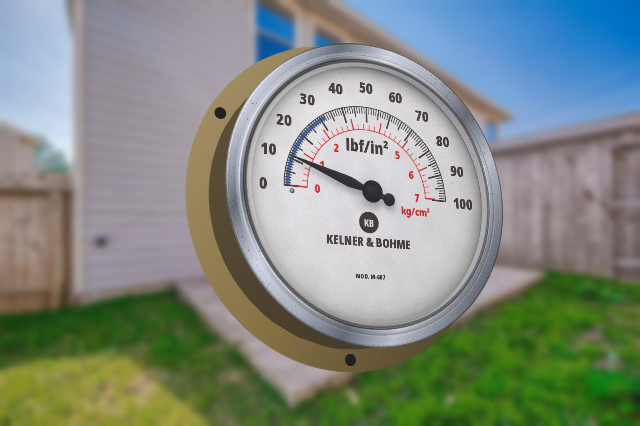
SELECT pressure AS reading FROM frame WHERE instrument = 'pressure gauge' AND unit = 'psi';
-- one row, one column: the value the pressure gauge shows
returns 10 psi
